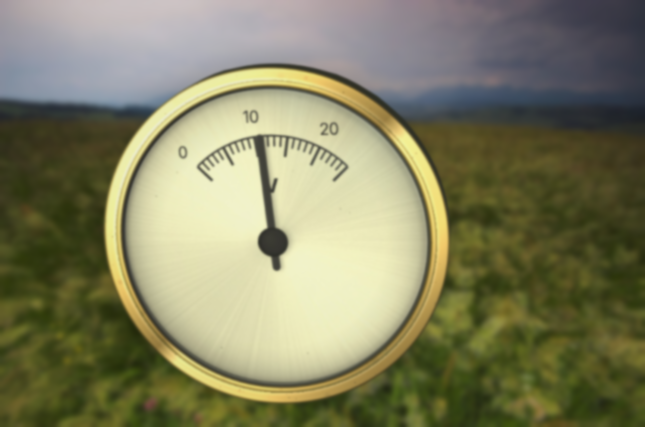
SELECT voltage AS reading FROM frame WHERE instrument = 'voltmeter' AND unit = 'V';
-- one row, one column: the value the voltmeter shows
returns 11 V
